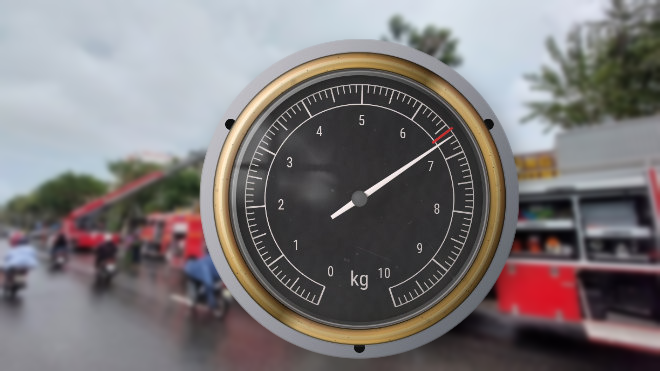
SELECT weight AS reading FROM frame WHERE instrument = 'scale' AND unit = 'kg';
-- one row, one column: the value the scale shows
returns 6.7 kg
